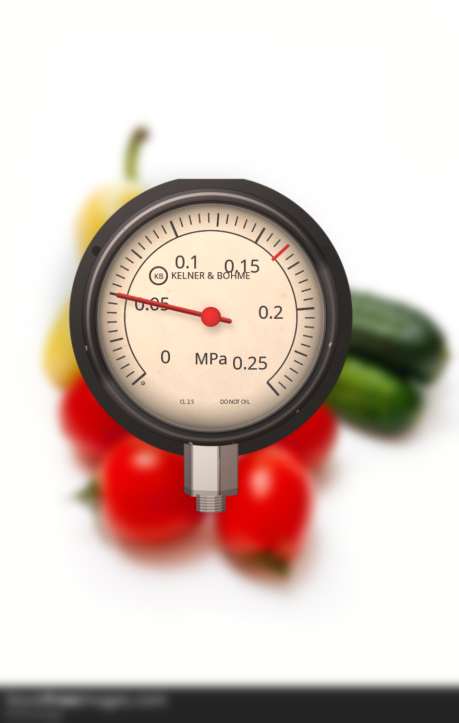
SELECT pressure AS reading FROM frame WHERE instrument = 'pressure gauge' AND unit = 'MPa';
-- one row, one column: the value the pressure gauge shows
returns 0.05 MPa
